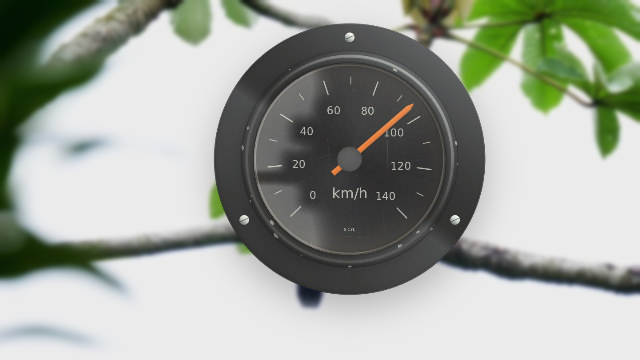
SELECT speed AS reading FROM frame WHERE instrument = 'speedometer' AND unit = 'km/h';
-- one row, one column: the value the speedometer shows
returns 95 km/h
